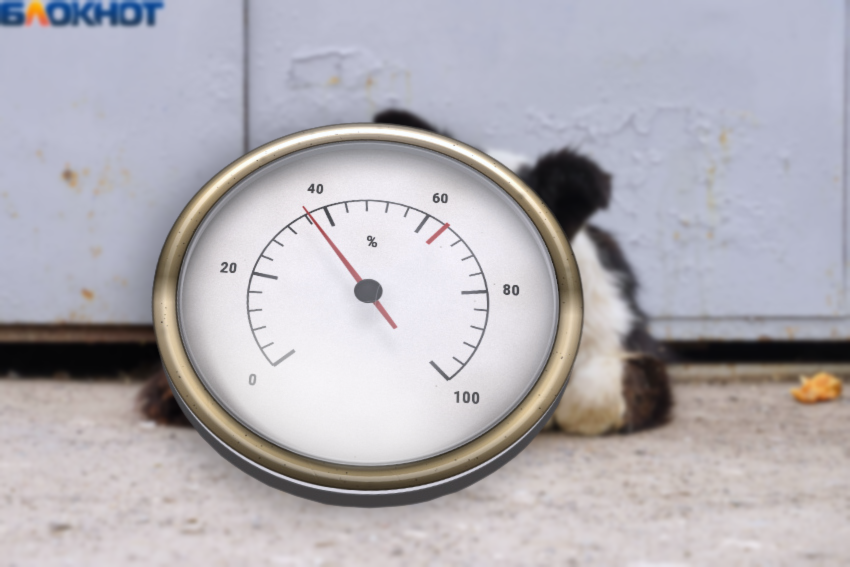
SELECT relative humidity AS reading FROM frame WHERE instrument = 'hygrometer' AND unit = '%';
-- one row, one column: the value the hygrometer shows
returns 36 %
